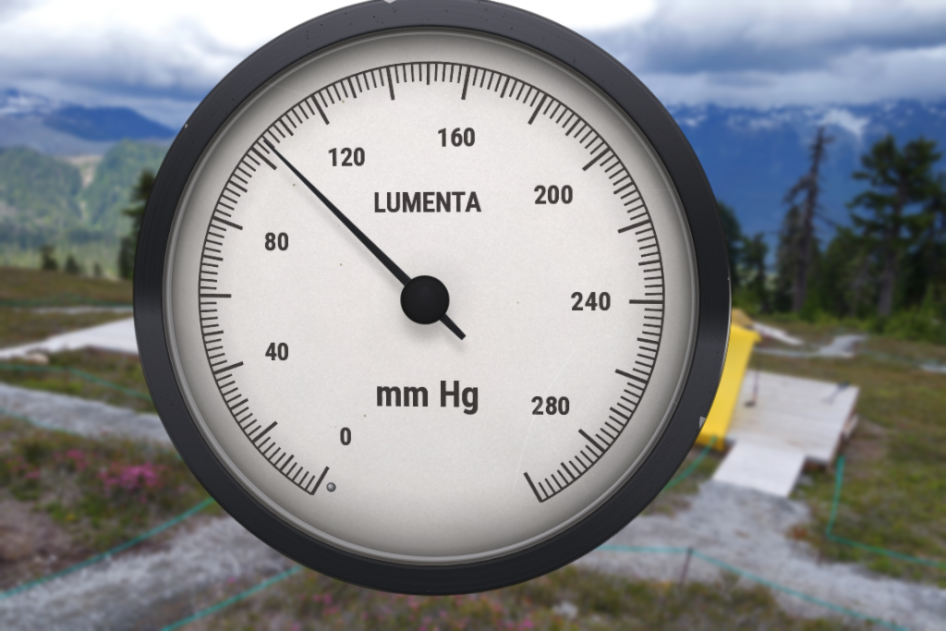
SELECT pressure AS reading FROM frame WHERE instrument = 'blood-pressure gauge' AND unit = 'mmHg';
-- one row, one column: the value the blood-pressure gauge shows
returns 104 mmHg
